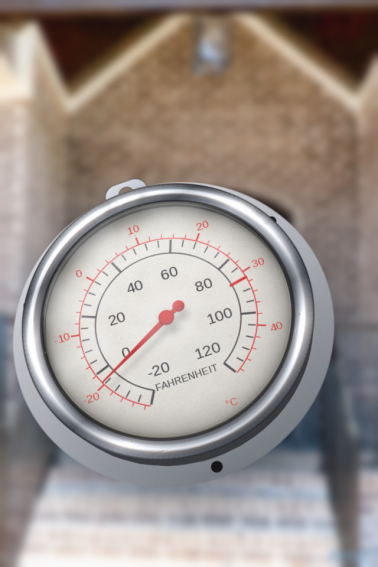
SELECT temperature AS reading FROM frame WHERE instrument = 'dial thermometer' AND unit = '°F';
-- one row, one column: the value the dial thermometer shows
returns -4 °F
